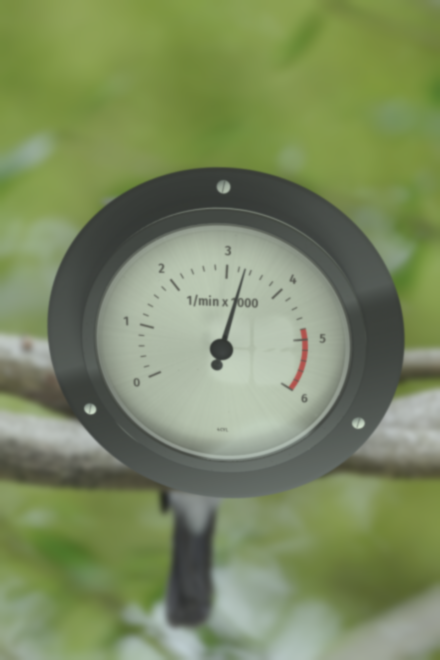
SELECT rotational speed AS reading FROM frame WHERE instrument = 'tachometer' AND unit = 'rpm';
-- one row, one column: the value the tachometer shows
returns 3300 rpm
